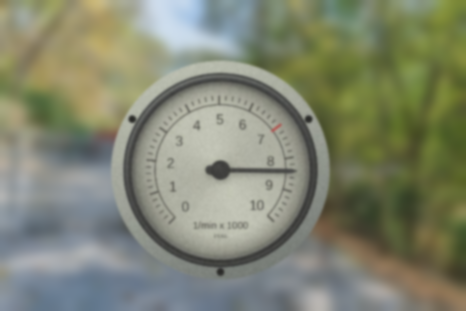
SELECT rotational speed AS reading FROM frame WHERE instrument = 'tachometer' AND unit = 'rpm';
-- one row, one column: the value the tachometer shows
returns 8400 rpm
